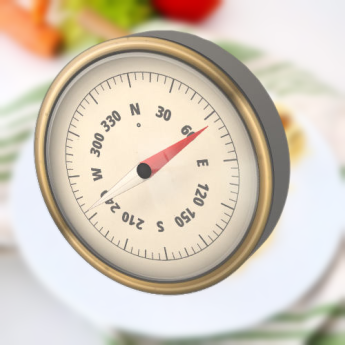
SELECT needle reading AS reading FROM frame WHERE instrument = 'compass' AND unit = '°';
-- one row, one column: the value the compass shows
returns 65 °
